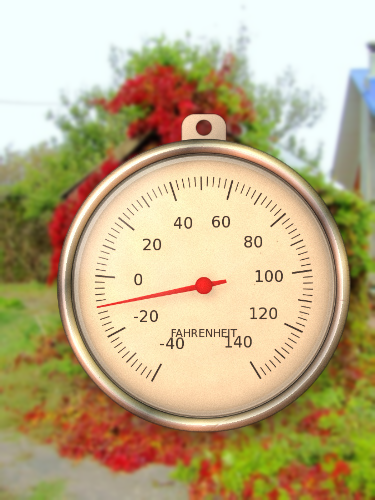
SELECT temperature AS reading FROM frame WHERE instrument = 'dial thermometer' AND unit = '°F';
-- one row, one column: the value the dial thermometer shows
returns -10 °F
